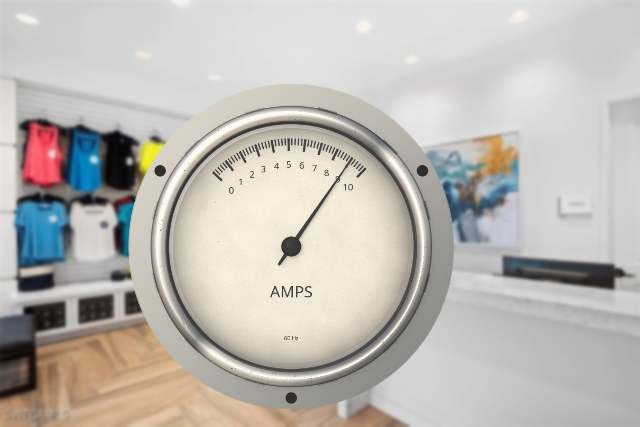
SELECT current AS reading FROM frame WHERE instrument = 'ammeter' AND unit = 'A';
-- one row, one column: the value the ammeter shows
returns 9 A
